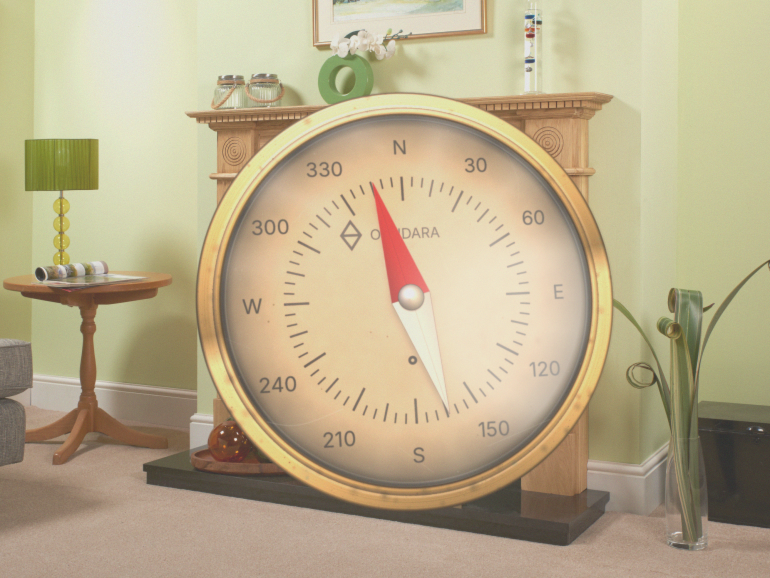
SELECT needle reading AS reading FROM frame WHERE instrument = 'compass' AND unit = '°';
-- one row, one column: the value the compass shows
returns 345 °
